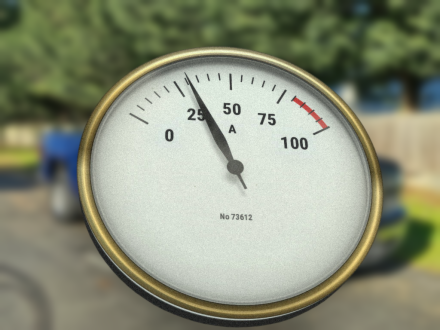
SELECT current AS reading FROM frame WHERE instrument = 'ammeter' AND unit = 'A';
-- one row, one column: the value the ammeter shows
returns 30 A
